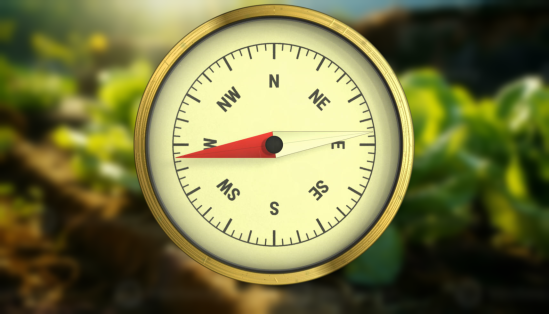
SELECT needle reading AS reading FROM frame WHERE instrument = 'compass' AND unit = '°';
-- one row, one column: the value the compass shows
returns 262.5 °
